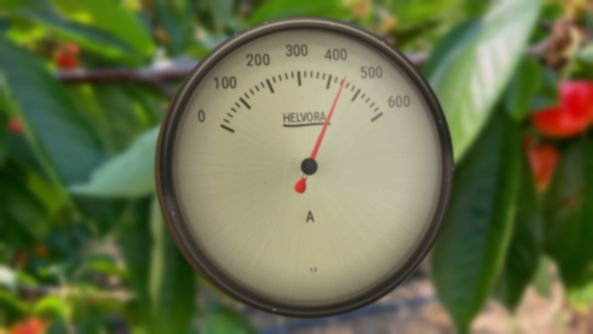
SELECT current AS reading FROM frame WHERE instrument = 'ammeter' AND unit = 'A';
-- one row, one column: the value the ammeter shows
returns 440 A
